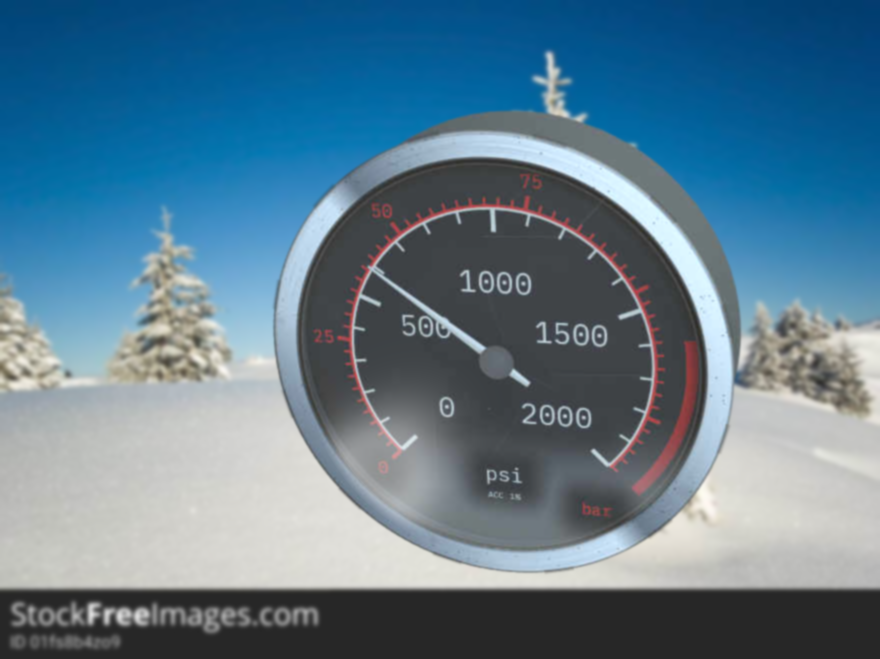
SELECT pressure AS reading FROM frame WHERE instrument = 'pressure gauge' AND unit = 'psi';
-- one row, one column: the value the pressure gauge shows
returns 600 psi
